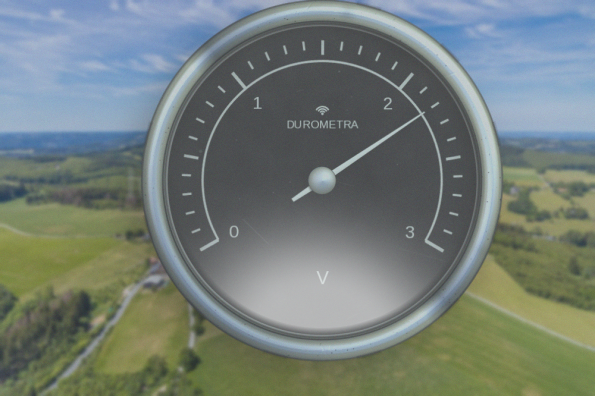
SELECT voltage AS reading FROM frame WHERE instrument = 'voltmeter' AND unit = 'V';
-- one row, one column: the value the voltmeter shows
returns 2.2 V
